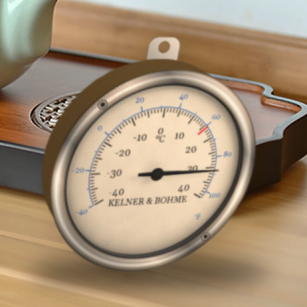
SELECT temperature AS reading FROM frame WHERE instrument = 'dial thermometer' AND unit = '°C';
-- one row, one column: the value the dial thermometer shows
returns 30 °C
